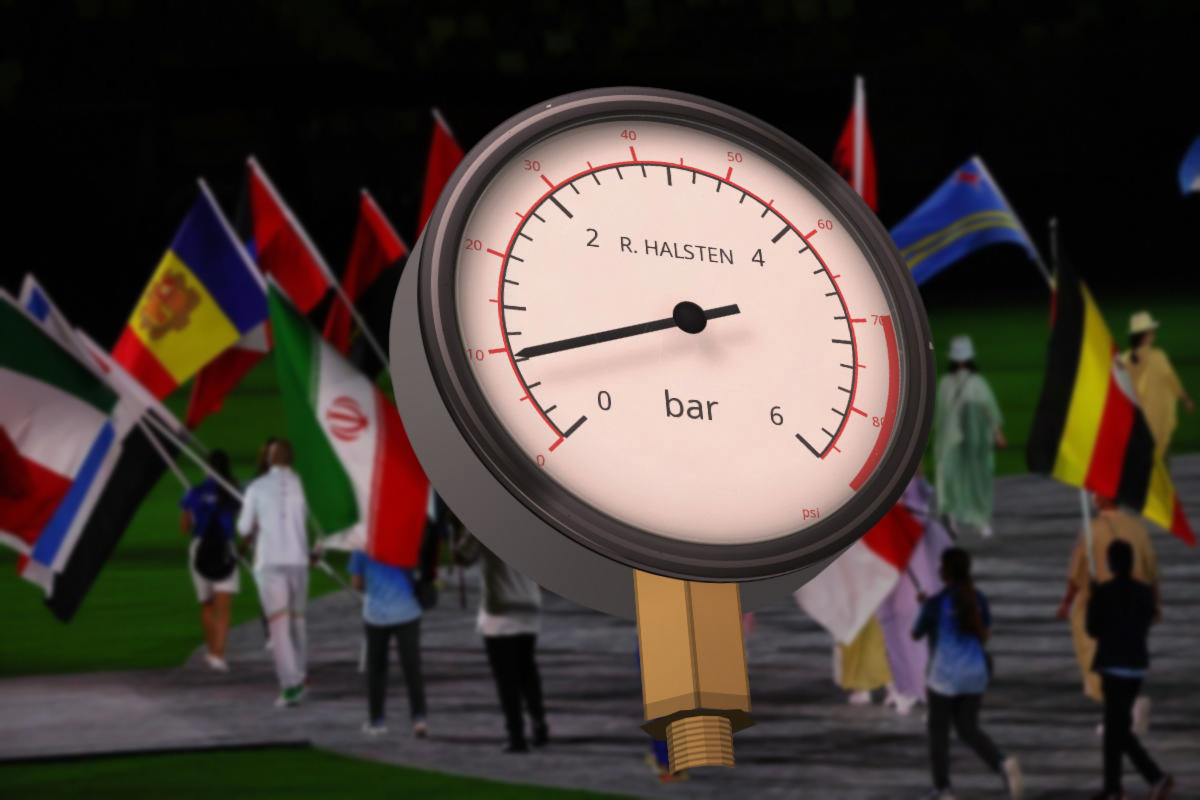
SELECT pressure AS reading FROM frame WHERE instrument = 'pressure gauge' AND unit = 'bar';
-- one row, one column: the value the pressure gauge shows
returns 0.6 bar
